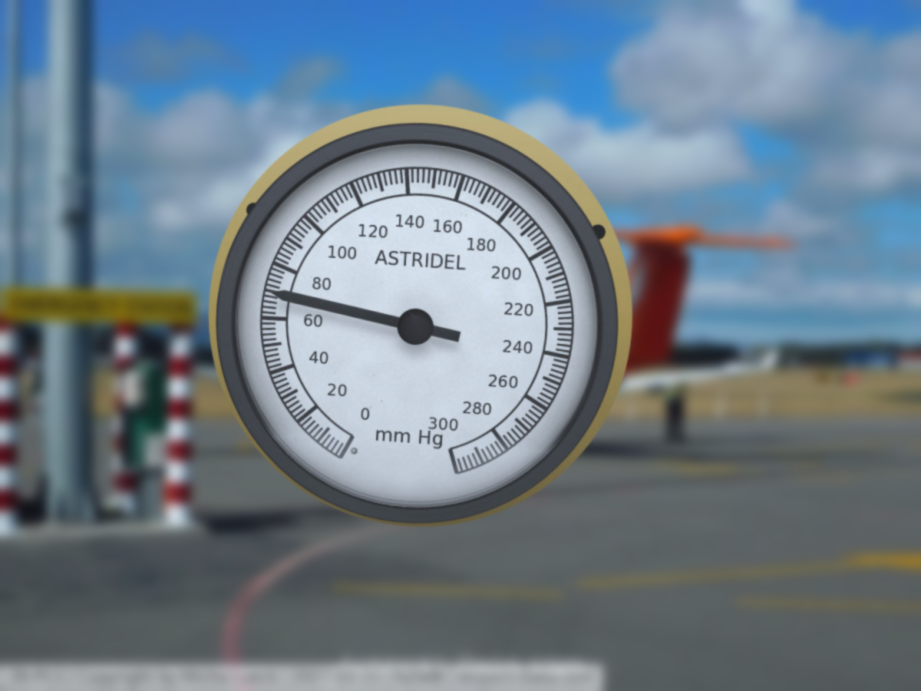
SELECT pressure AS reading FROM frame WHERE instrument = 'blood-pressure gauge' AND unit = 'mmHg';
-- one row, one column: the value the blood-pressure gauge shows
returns 70 mmHg
